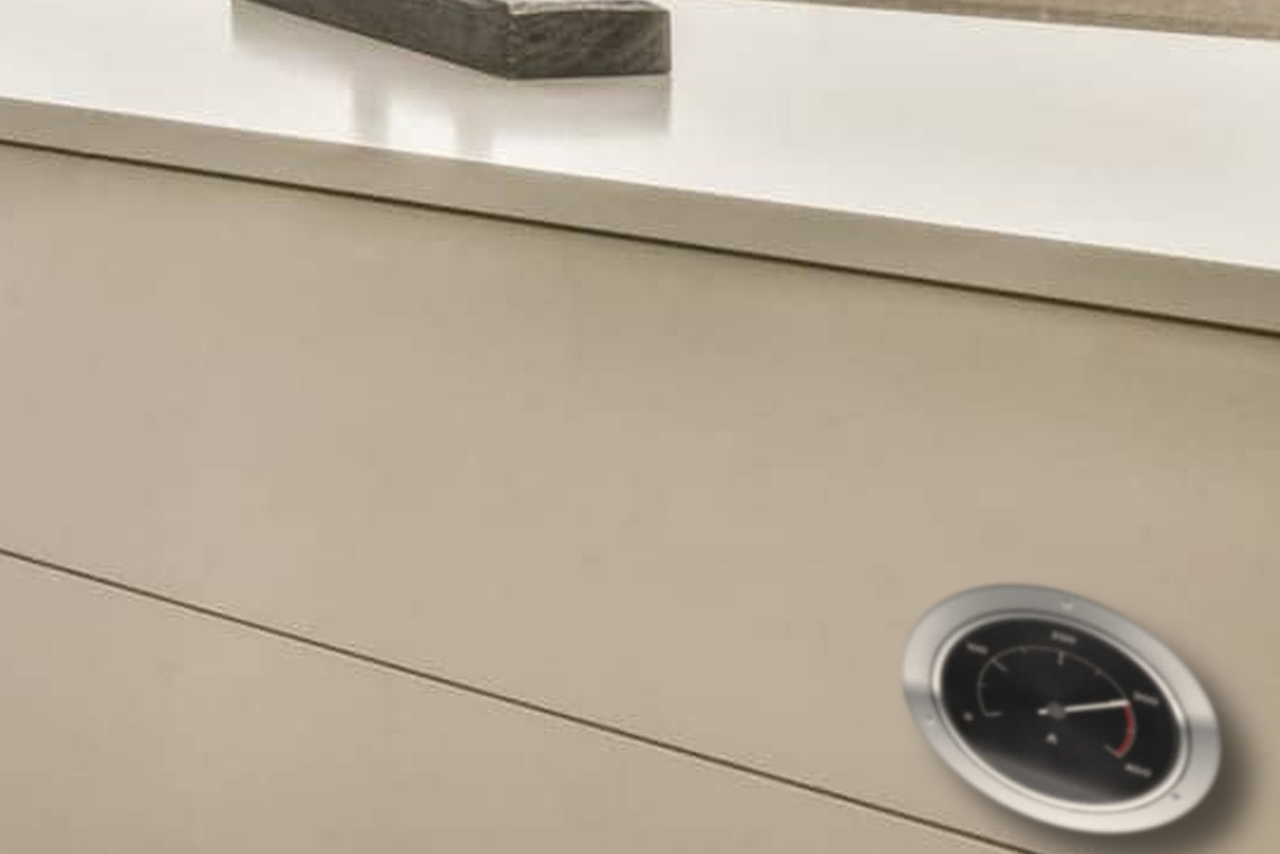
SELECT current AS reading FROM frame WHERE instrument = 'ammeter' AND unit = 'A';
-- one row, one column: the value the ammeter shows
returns 300 A
